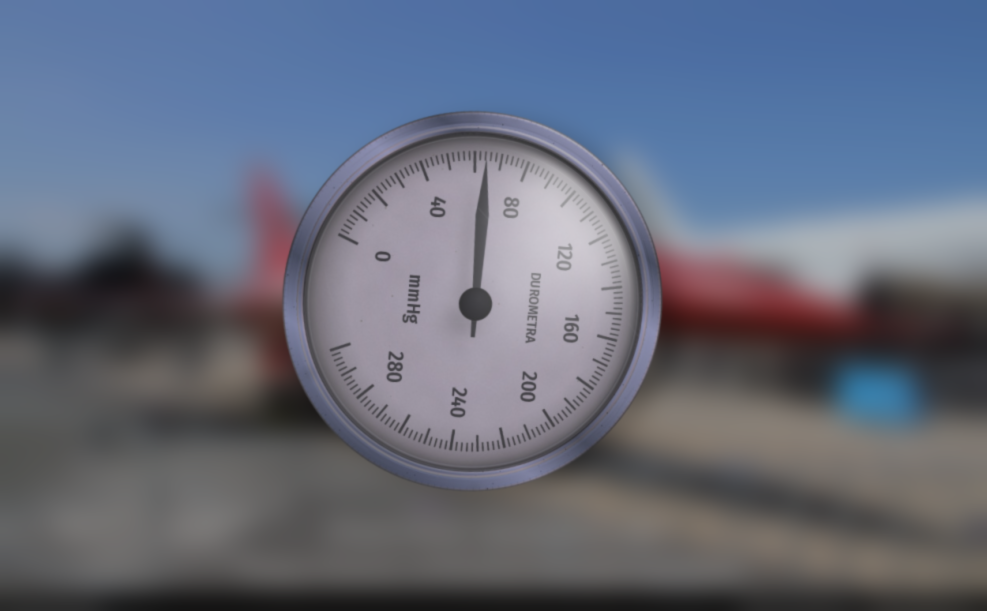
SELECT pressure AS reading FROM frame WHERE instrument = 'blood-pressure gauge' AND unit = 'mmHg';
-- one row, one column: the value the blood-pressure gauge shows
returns 64 mmHg
